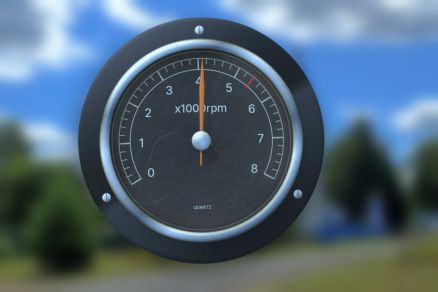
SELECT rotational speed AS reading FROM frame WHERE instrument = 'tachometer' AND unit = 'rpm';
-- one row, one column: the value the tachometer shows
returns 4100 rpm
